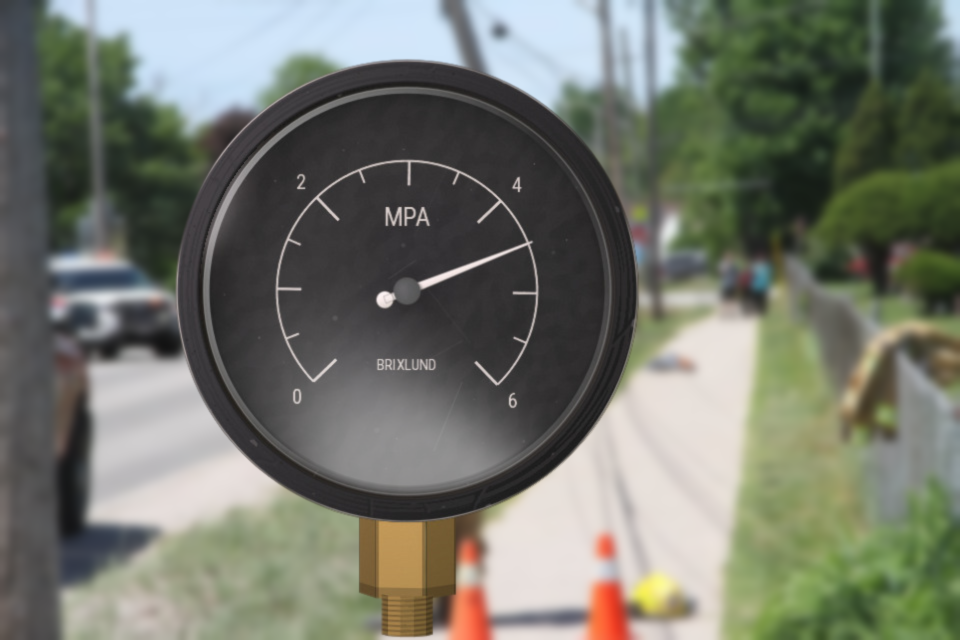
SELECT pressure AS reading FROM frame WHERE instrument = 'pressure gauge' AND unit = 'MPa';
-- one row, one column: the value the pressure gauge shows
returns 4.5 MPa
